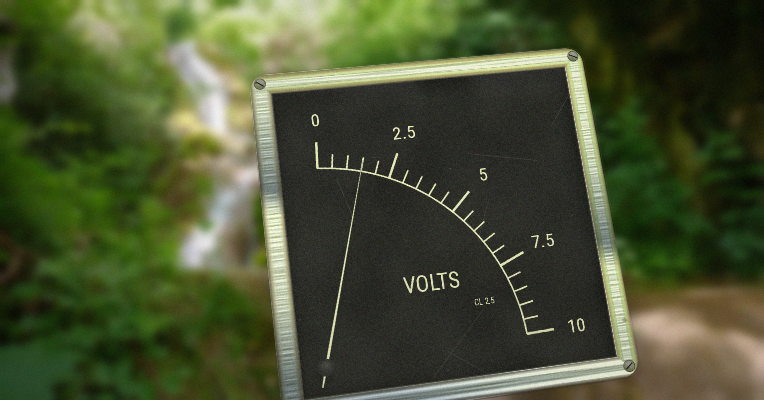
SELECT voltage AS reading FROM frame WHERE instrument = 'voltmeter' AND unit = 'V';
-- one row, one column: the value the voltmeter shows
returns 1.5 V
